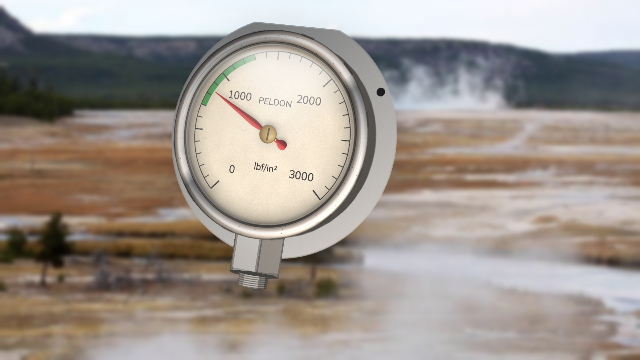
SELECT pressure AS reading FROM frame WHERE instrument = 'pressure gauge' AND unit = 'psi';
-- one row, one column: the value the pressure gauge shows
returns 850 psi
